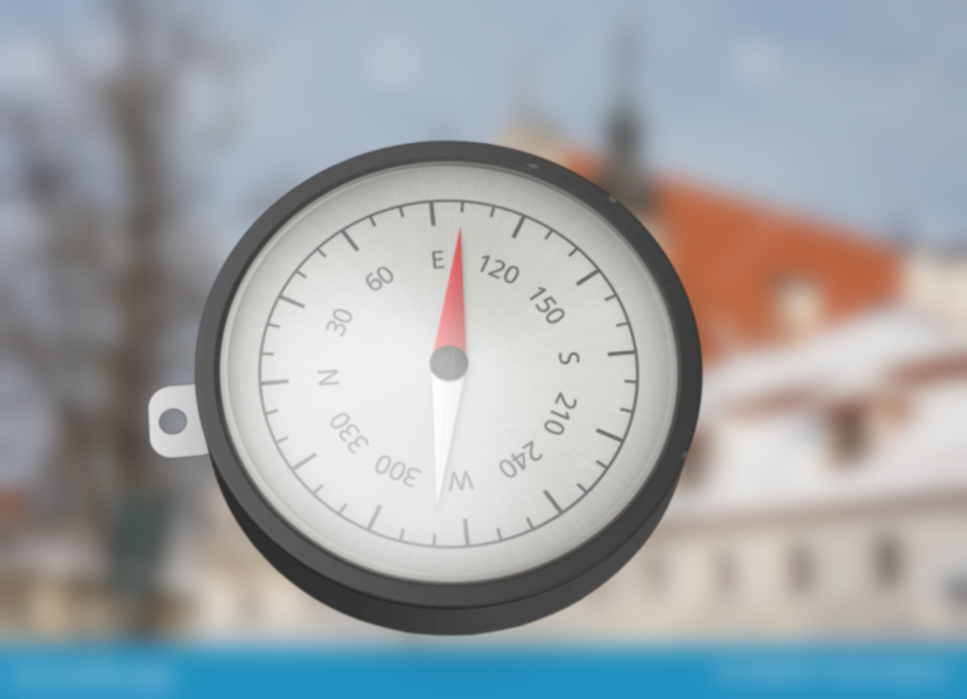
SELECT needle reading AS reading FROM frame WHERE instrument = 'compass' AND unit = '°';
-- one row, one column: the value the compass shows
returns 100 °
